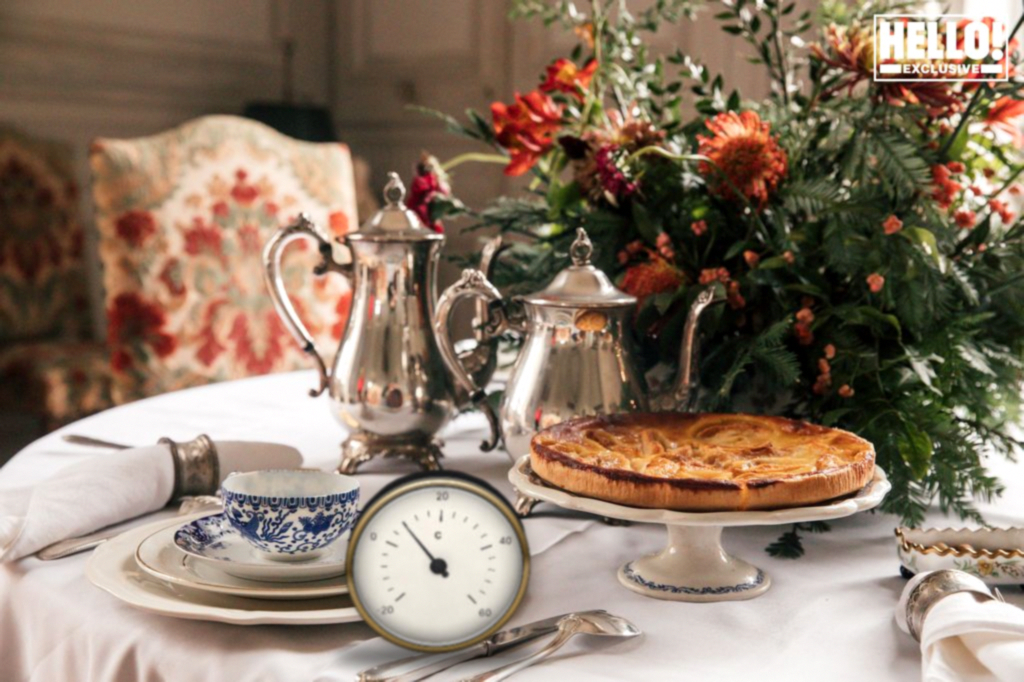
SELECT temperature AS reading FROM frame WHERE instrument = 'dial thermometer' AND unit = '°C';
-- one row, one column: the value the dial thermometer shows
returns 8 °C
